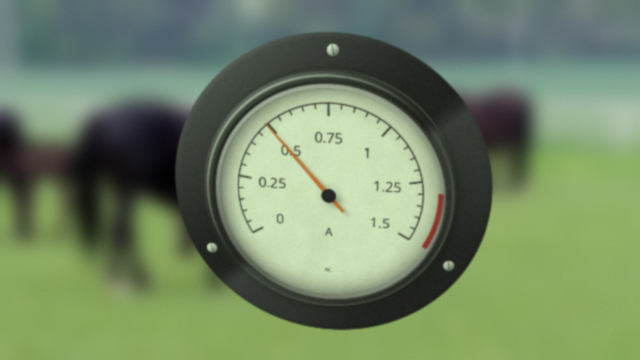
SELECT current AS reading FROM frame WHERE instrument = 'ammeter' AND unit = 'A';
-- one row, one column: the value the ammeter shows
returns 0.5 A
